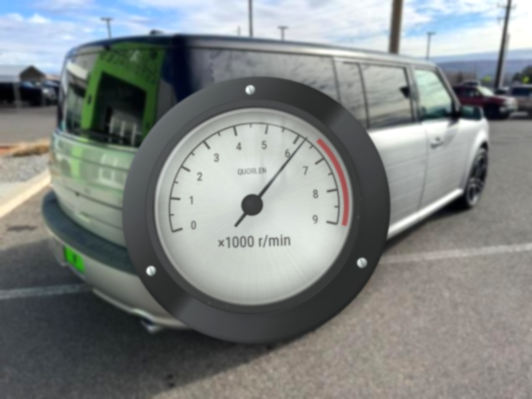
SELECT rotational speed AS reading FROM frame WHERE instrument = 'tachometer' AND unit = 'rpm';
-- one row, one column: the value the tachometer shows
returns 6250 rpm
